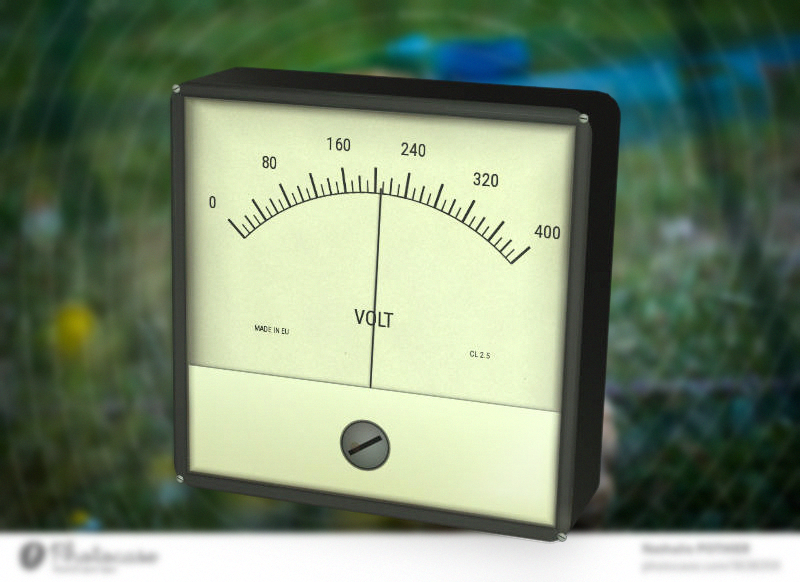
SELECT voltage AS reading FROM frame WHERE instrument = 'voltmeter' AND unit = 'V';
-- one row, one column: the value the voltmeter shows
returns 210 V
